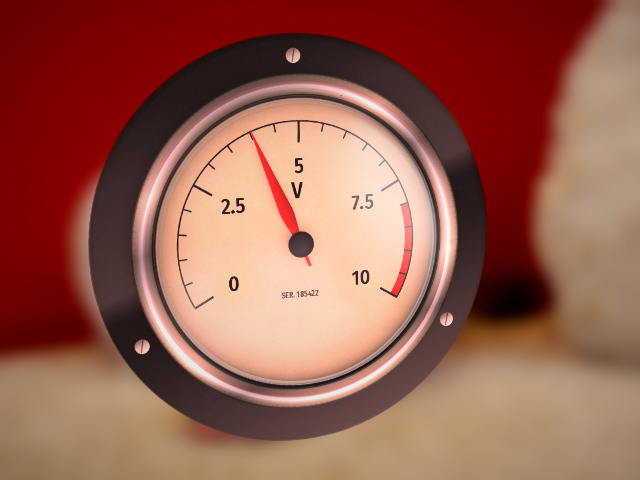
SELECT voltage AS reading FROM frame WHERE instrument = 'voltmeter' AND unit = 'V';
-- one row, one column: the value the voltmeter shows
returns 4 V
